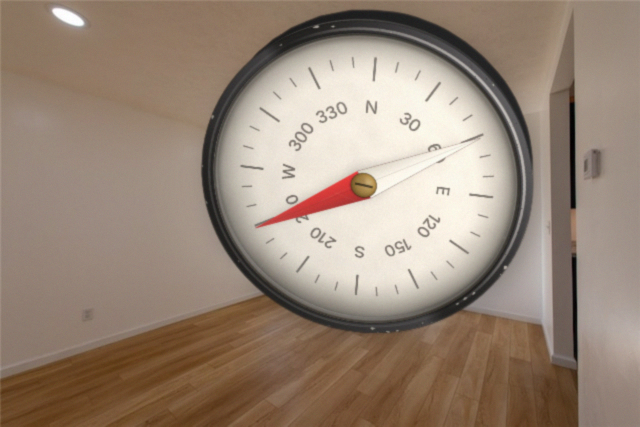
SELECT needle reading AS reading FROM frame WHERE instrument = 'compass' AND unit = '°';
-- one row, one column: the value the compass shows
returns 240 °
